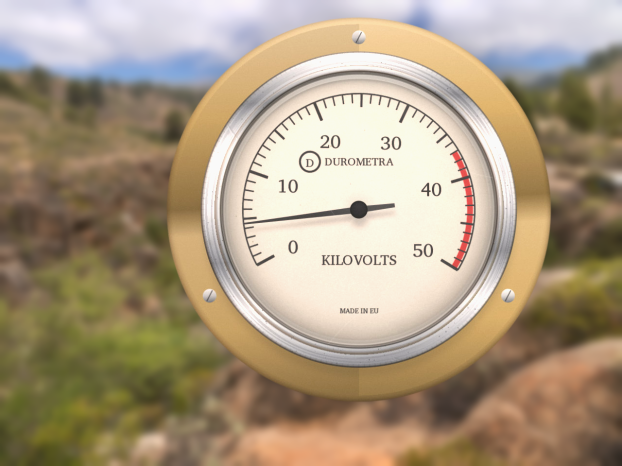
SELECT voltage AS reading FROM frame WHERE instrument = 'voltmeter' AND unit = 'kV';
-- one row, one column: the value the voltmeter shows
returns 4.5 kV
